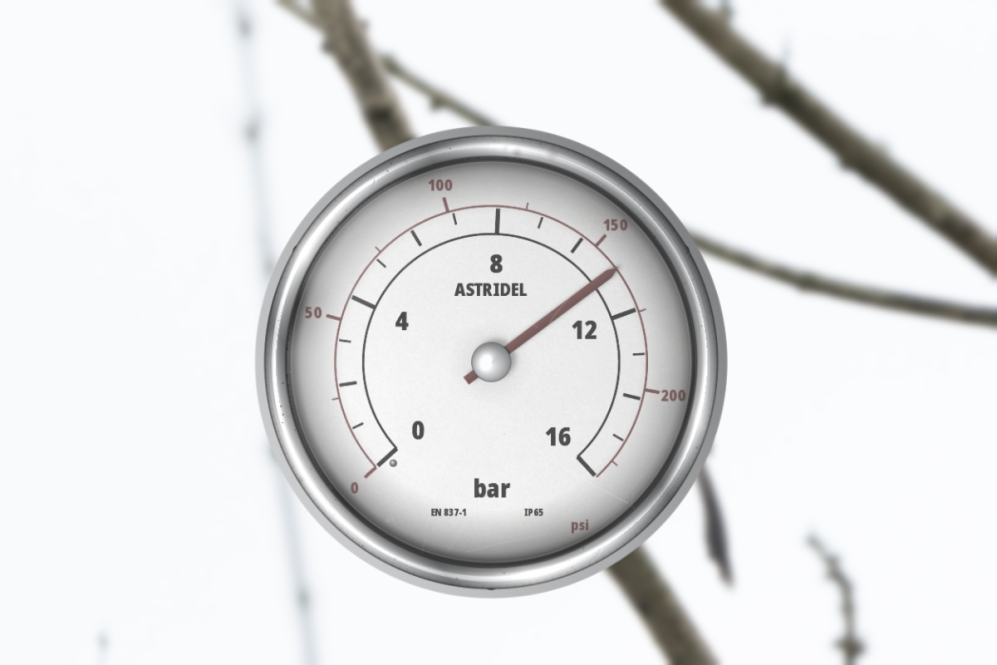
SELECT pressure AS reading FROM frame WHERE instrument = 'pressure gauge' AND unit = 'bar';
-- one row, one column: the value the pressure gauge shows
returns 11 bar
